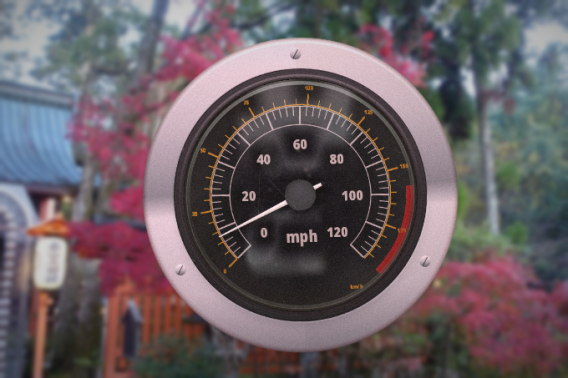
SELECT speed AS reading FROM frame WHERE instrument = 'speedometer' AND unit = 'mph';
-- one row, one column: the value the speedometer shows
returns 8 mph
